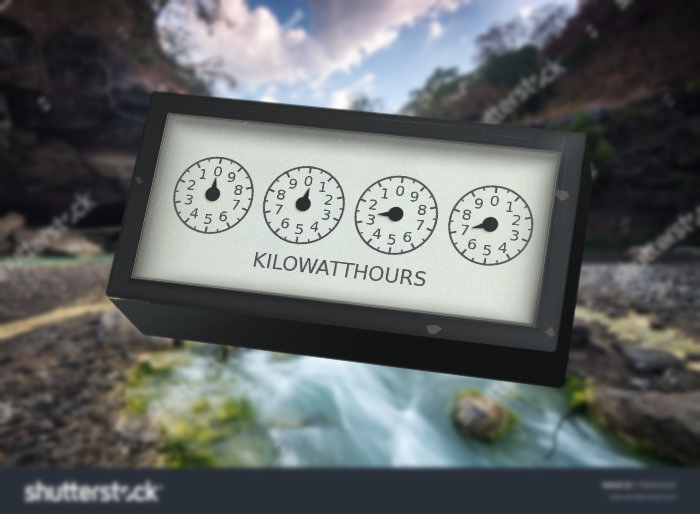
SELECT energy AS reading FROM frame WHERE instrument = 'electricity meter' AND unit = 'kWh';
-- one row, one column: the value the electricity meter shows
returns 27 kWh
